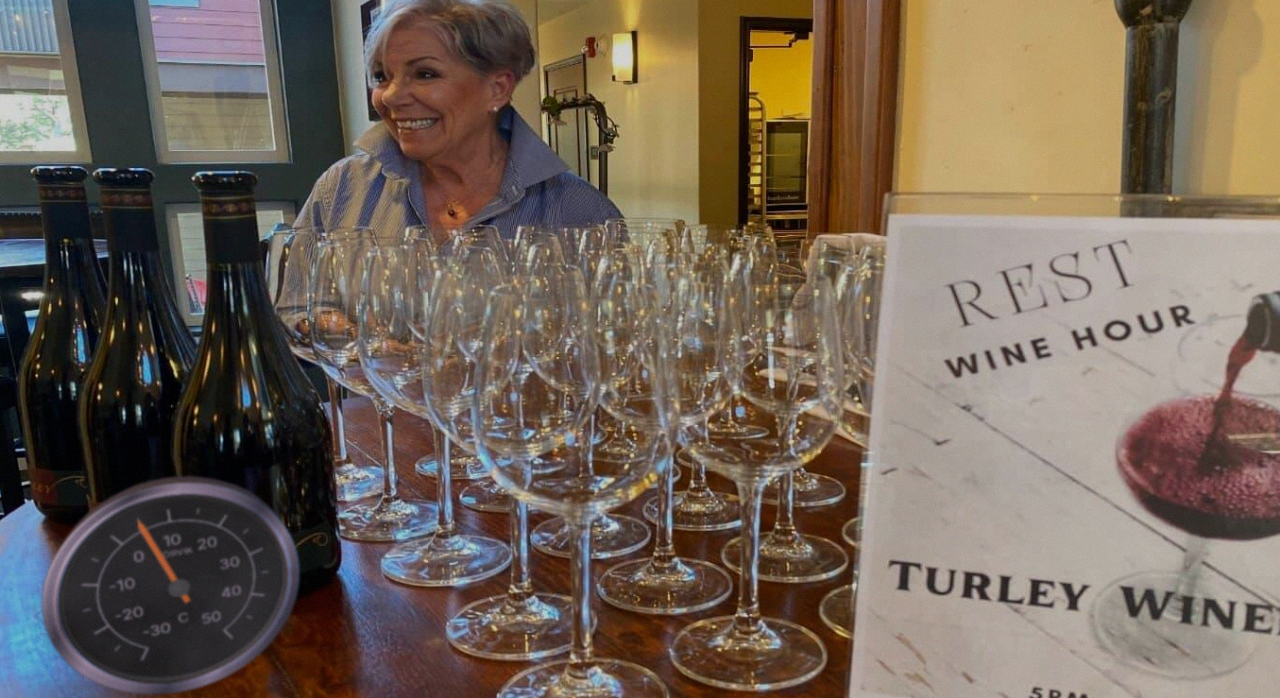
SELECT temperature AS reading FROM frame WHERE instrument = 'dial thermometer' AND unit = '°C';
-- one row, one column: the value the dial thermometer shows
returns 5 °C
